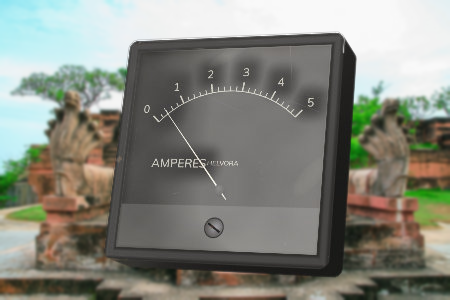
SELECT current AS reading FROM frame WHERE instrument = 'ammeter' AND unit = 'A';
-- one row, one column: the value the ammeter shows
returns 0.4 A
